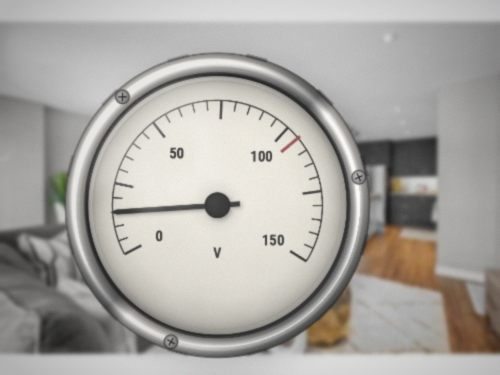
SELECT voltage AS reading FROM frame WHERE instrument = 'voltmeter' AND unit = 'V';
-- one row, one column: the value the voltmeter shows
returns 15 V
